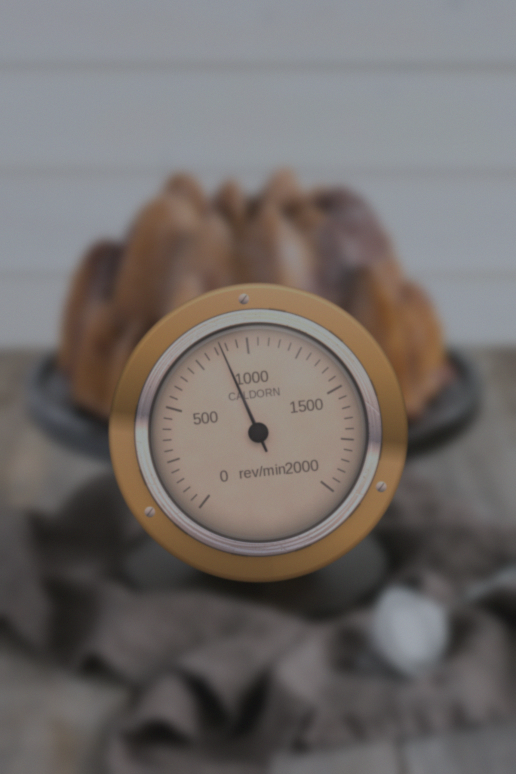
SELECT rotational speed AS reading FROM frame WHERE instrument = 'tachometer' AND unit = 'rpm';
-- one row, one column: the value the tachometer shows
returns 875 rpm
